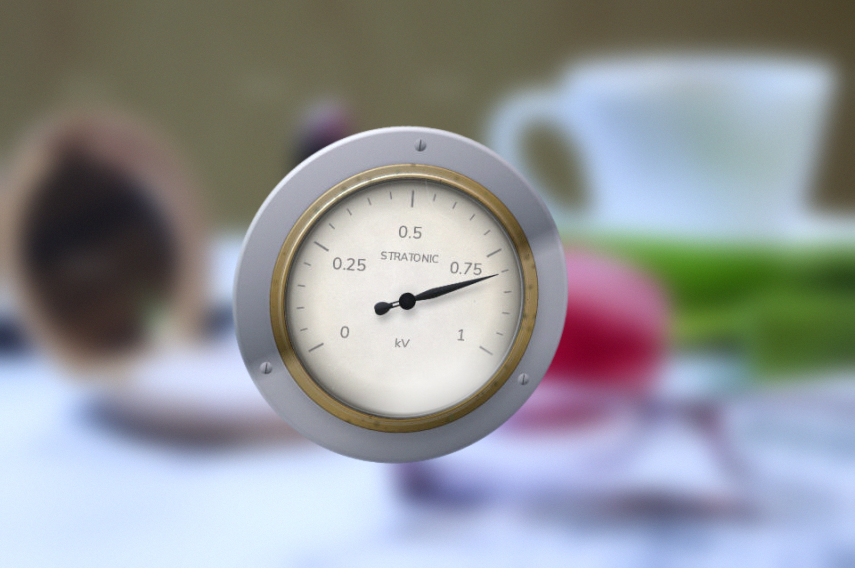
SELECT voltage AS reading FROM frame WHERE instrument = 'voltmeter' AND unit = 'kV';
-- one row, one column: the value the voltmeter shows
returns 0.8 kV
